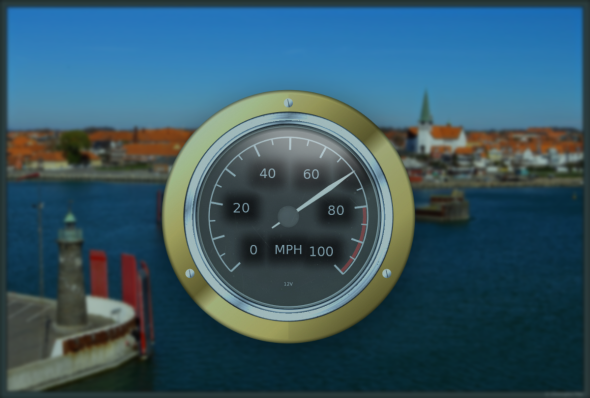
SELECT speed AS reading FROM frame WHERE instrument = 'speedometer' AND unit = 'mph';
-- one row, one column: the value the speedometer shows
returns 70 mph
